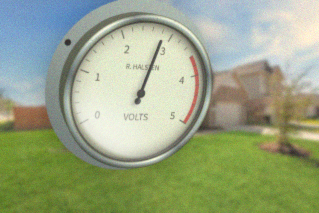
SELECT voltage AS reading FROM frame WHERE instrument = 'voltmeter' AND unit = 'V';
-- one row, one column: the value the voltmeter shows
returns 2.8 V
